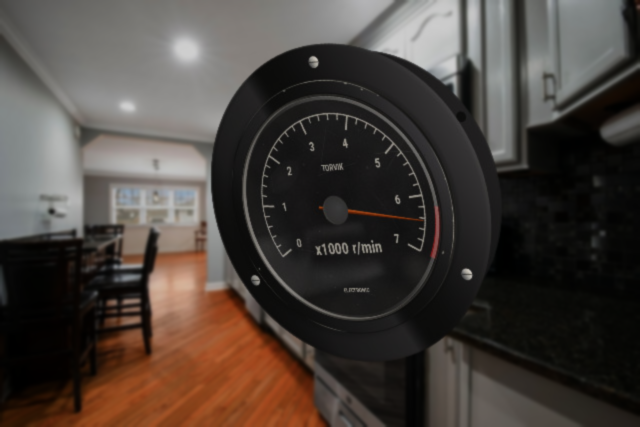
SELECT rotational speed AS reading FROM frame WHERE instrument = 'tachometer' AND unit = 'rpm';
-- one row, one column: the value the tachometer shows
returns 6400 rpm
